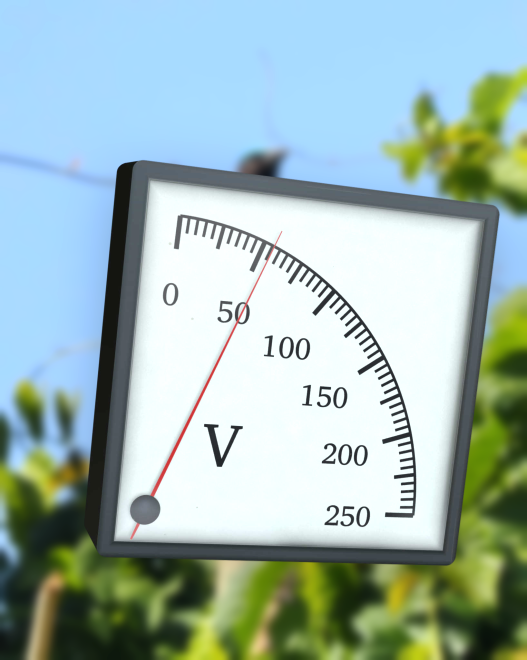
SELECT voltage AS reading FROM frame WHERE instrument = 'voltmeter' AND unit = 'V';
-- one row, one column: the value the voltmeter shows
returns 55 V
